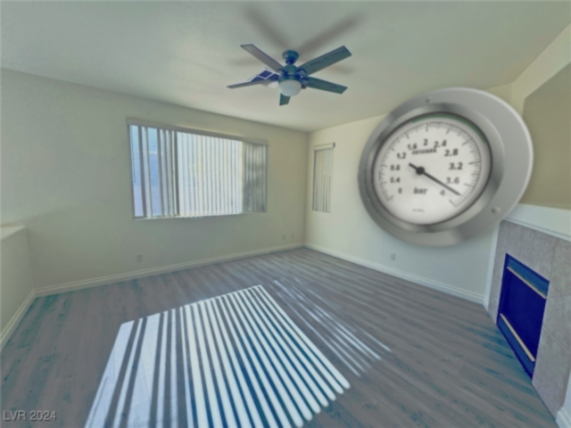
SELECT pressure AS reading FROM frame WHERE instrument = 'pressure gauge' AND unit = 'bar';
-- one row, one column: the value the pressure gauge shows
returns 3.8 bar
